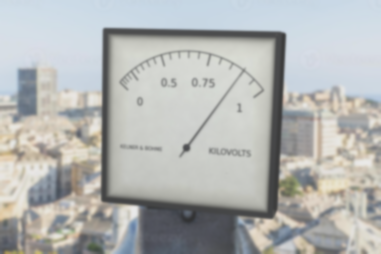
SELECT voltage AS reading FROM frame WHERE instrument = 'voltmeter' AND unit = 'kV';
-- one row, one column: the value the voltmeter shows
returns 0.9 kV
